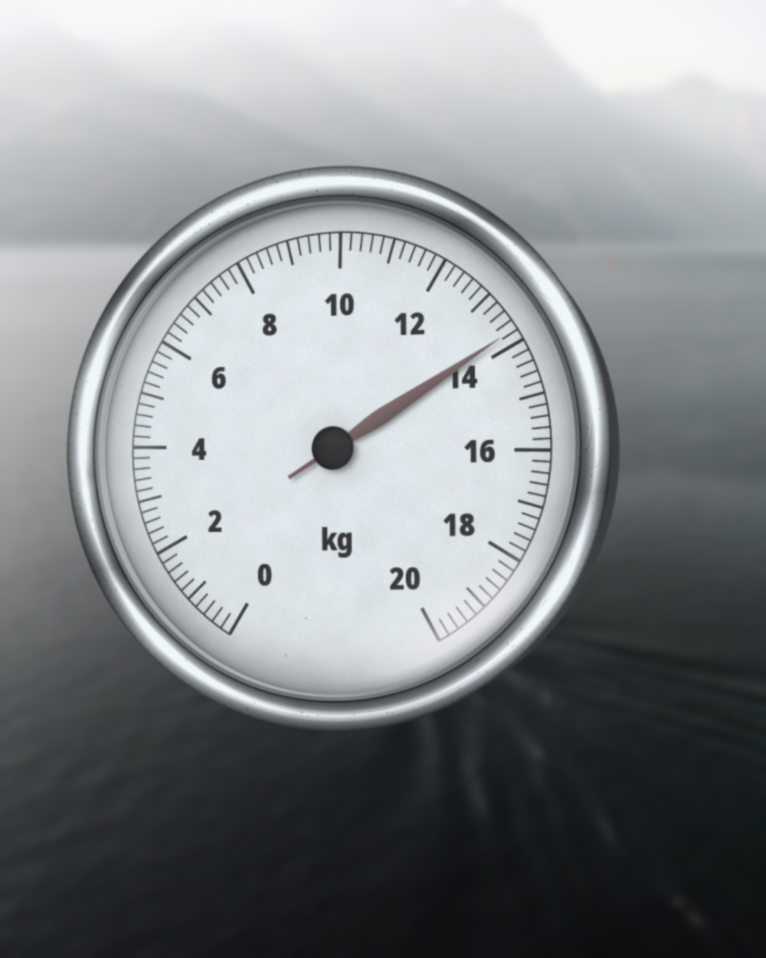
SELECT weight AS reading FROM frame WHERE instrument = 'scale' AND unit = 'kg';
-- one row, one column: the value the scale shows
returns 13.8 kg
